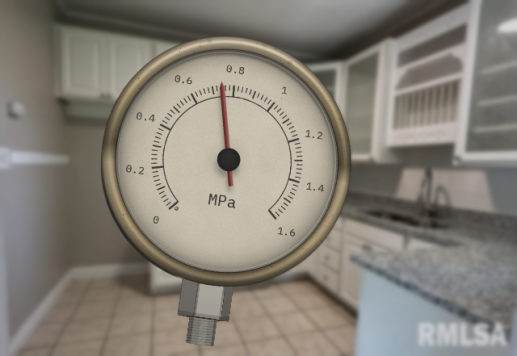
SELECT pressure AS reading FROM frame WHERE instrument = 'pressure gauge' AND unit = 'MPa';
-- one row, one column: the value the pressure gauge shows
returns 0.74 MPa
